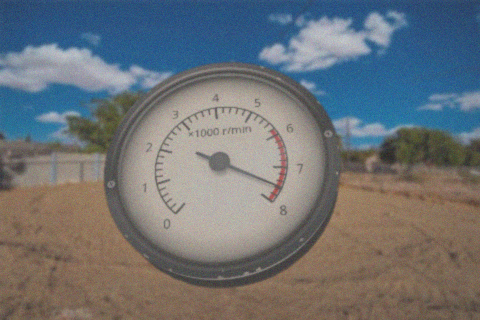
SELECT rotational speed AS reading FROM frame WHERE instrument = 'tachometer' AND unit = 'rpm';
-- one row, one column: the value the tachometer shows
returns 7600 rpm
